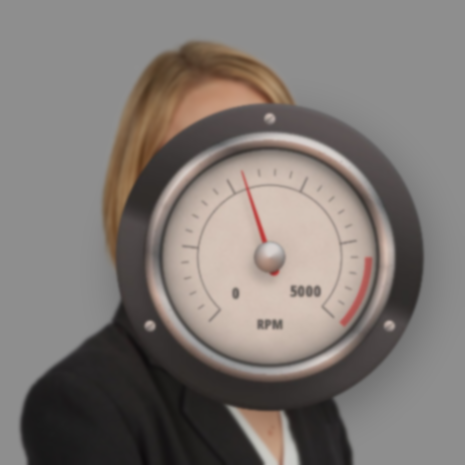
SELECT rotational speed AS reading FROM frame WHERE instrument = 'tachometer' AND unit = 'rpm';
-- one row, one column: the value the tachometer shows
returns 2200 rpm
